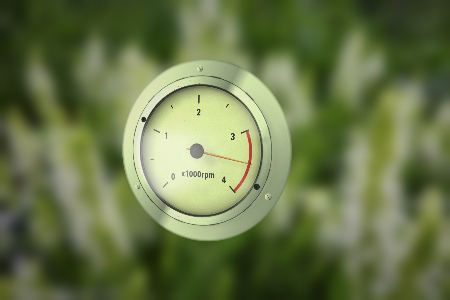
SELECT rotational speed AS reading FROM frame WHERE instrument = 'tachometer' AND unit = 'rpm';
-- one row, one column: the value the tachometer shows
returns 3500 rpm
